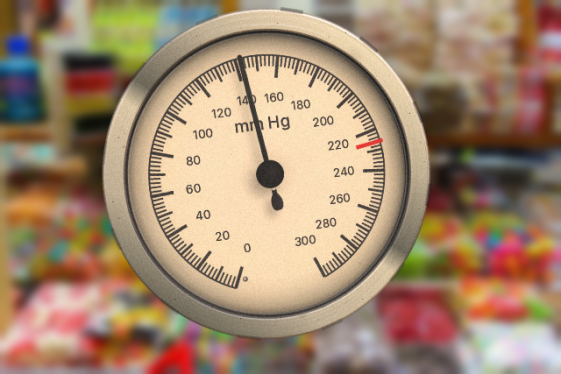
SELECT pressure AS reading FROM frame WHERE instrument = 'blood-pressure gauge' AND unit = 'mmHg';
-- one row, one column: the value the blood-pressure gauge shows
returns 142 mmHg
